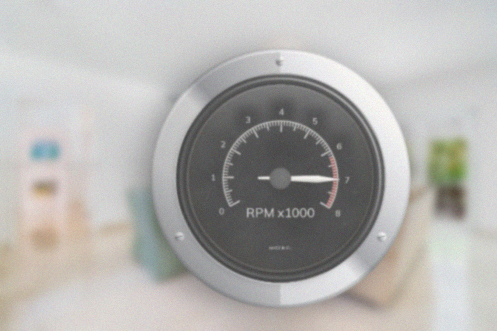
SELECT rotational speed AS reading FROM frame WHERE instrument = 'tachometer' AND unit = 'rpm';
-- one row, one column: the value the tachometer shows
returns 7000 rpm
